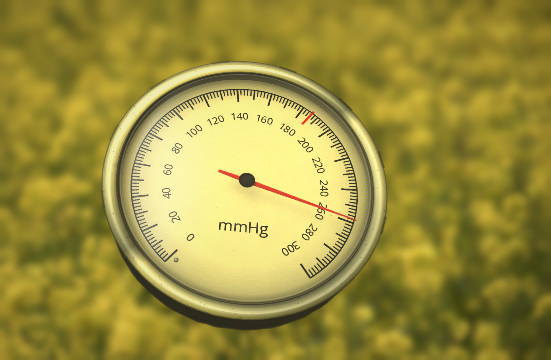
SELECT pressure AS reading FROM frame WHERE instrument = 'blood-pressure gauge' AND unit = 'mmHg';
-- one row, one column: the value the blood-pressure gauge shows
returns 260 mmHg
